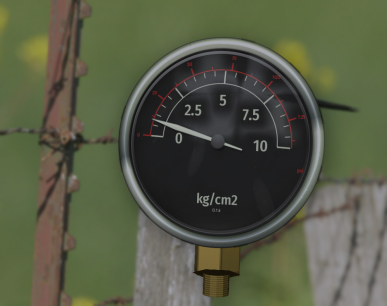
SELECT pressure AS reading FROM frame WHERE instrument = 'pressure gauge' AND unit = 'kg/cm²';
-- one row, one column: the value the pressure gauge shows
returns 0.75 kg/cm²
